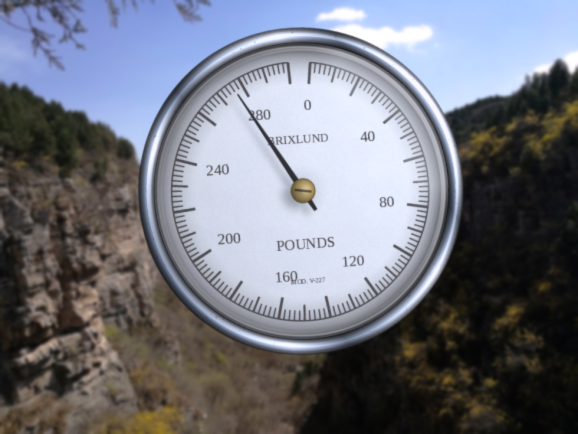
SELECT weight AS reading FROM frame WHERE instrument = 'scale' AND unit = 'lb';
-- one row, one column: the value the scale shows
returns 276 lb
